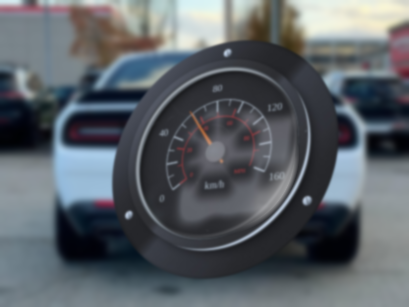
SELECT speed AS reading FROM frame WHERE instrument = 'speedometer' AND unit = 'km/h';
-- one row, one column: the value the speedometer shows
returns 60 km/h
